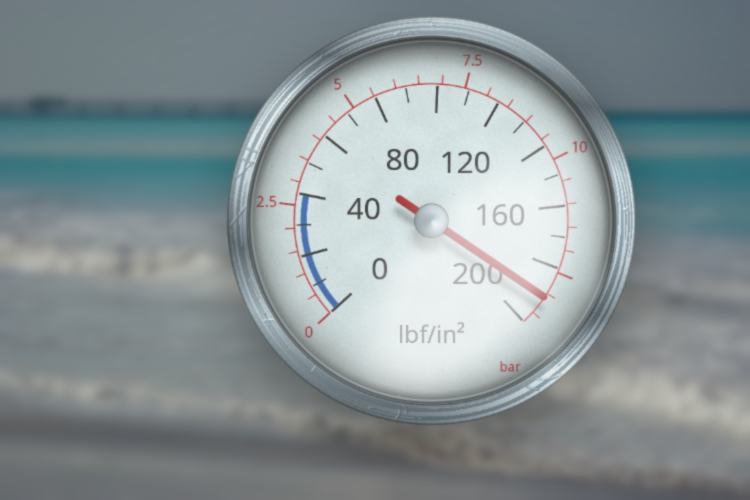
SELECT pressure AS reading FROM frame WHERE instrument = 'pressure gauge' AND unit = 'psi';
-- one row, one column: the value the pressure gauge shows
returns 190 psi
